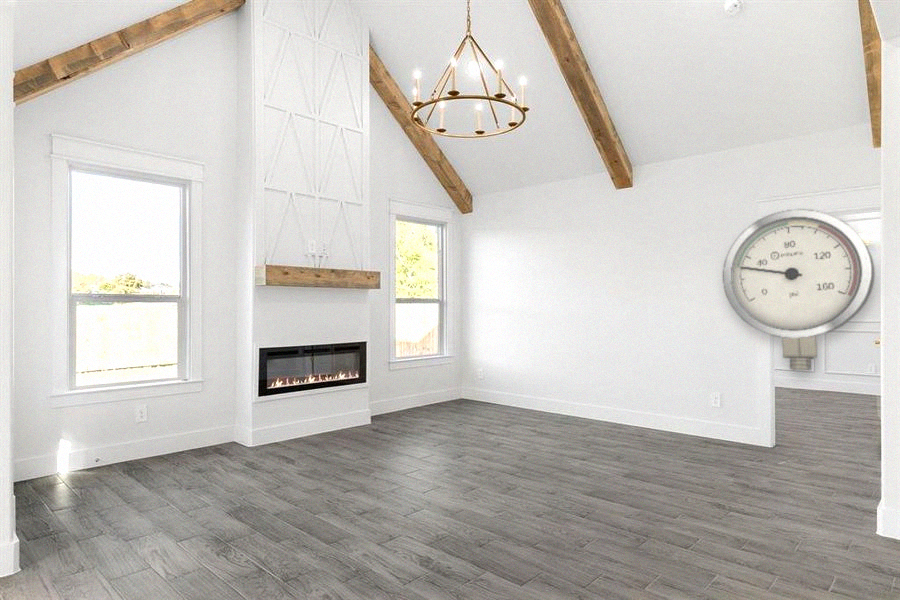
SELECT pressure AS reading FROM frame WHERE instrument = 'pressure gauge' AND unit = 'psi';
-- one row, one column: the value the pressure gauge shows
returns 30 psi
